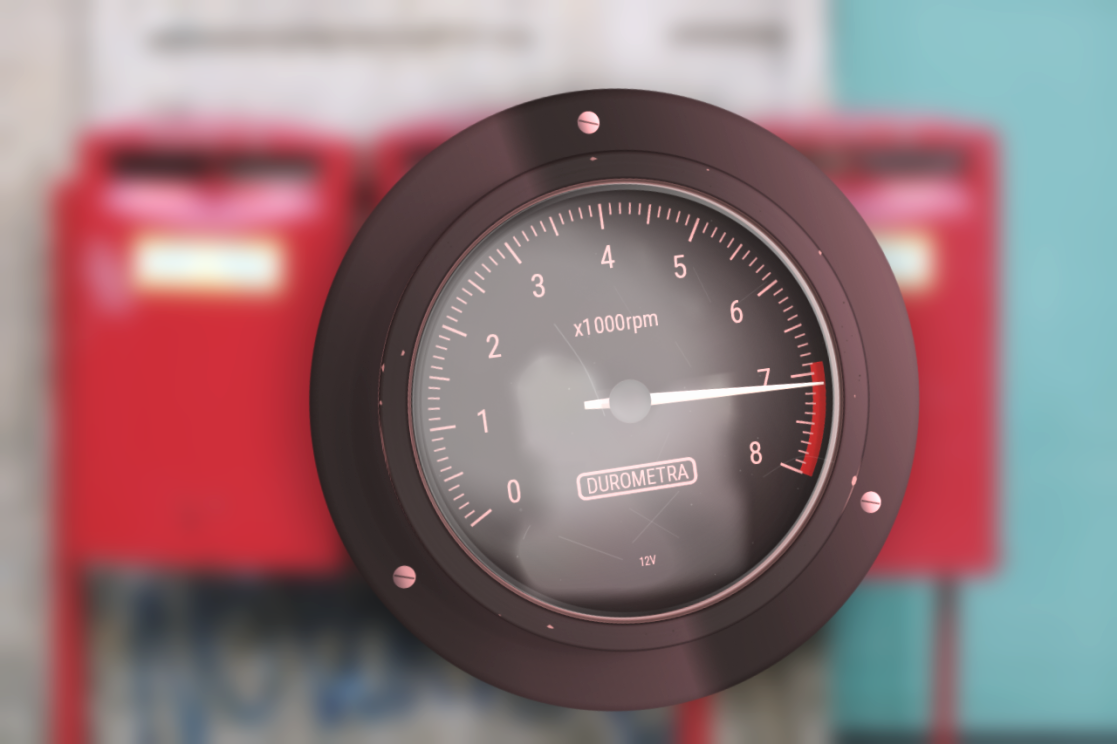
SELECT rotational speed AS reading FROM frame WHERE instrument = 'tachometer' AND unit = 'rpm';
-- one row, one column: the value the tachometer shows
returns 7100 rpm
